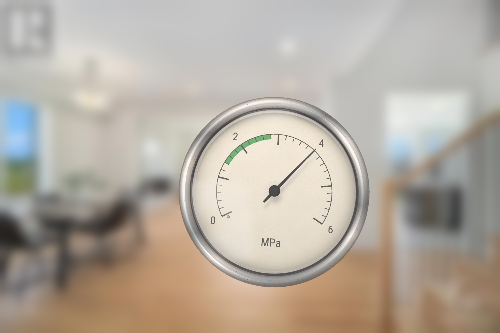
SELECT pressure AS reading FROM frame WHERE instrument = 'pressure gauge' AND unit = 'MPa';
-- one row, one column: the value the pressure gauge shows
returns 4 MPa
